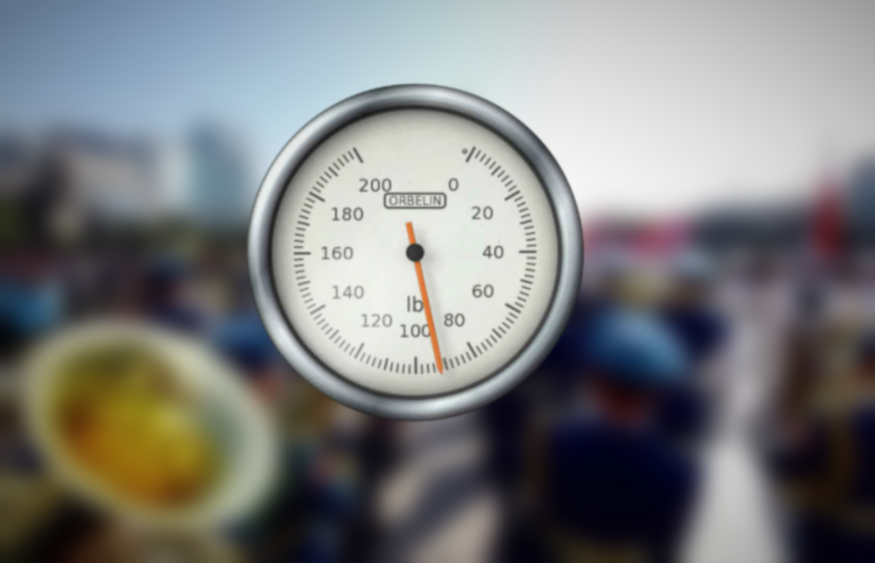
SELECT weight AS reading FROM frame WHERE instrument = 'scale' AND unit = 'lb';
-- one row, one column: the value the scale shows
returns 92 lb
